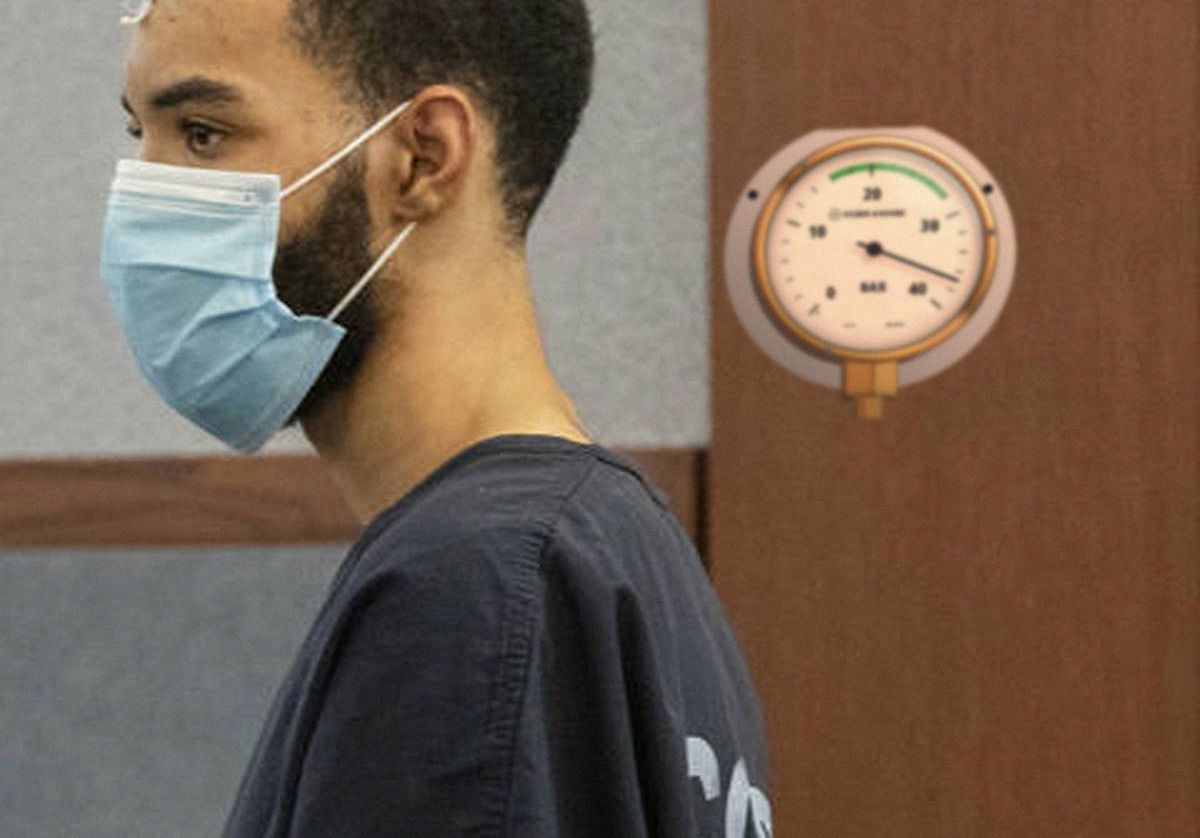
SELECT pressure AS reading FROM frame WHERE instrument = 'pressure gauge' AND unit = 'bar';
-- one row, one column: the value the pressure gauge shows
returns 37 bar
